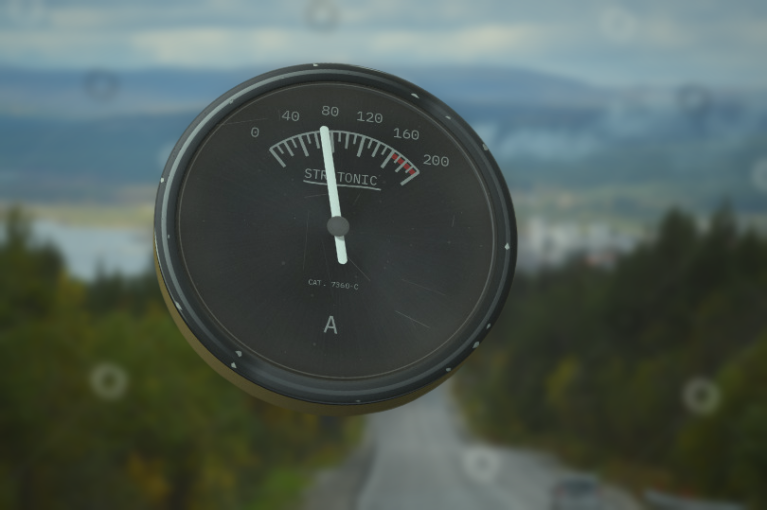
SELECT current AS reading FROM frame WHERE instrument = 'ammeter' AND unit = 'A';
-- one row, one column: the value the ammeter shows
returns 70 A
